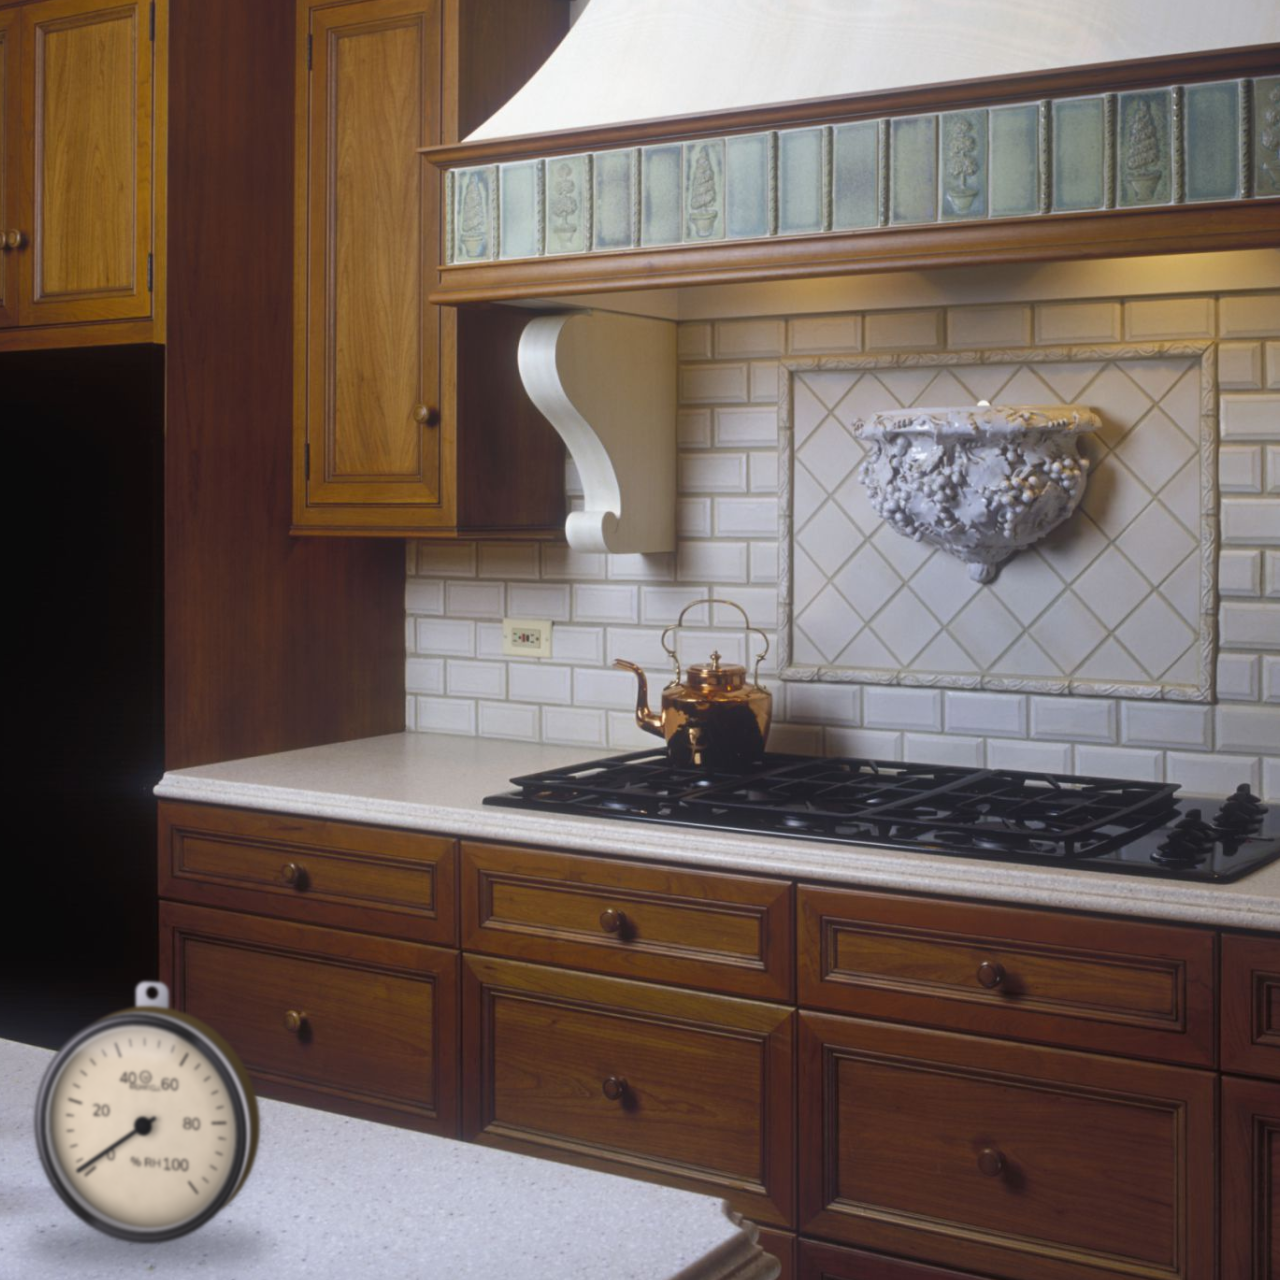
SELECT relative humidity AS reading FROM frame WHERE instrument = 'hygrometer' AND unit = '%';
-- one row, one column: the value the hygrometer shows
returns 2 %
